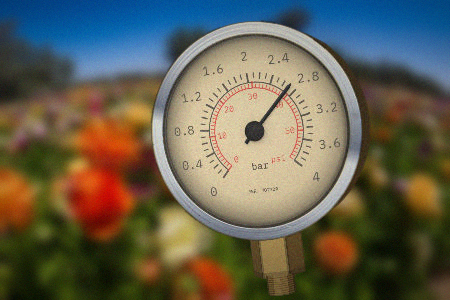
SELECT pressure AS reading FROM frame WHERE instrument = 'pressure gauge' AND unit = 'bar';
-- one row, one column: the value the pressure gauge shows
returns 2.7 bar
